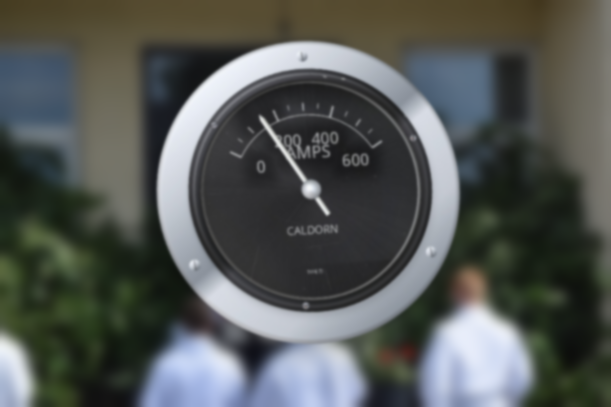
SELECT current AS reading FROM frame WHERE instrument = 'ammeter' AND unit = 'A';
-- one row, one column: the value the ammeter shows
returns 150 A
